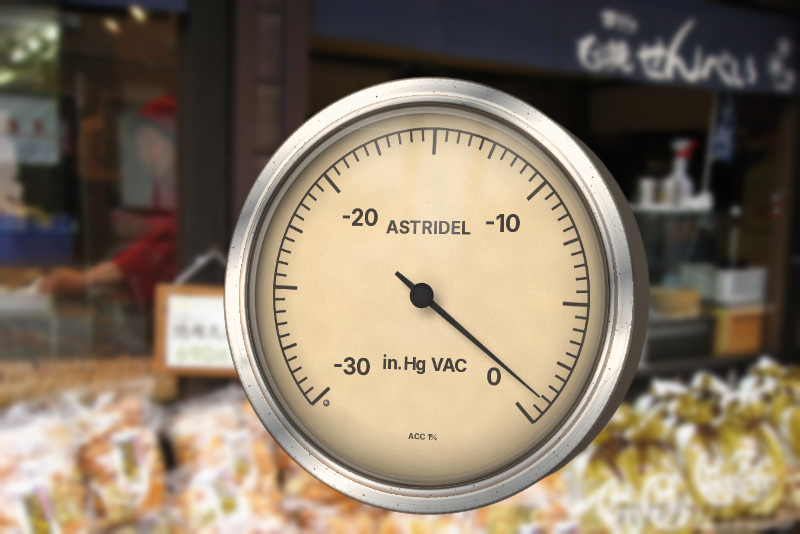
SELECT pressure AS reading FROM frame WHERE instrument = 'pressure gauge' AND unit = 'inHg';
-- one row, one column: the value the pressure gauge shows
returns -1 inHg
